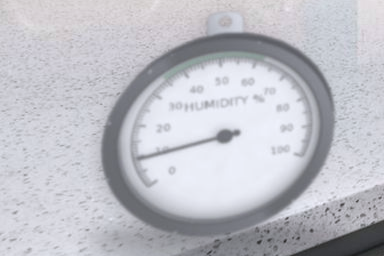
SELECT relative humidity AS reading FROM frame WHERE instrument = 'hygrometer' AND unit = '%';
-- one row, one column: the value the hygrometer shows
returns 10 %
